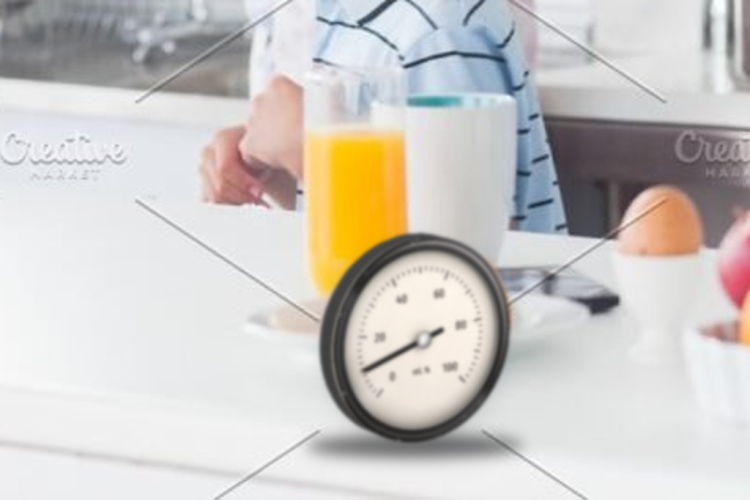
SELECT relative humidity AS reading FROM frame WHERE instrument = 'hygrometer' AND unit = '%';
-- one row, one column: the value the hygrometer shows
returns 10 %
